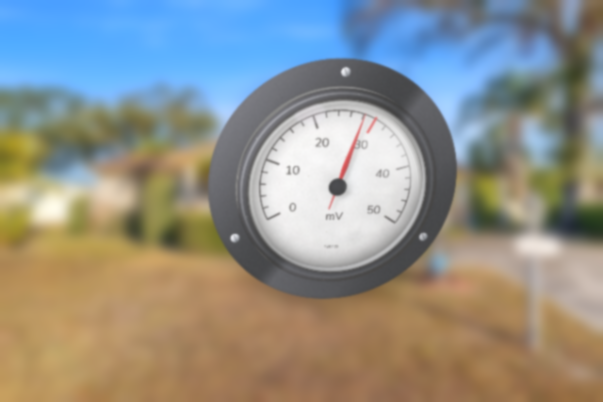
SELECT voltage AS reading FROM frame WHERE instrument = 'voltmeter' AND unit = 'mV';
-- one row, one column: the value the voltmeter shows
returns 28 mV
